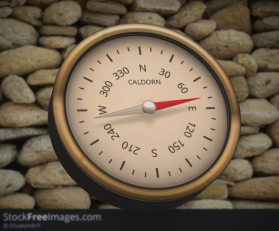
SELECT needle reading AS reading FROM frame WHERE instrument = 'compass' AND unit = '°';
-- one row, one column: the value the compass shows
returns 80 °
